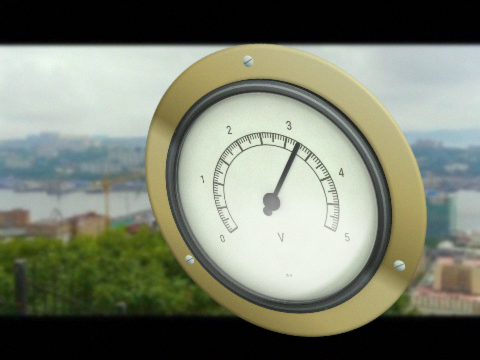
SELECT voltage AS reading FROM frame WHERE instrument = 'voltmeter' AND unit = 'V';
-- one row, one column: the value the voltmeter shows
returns 3.25 V
